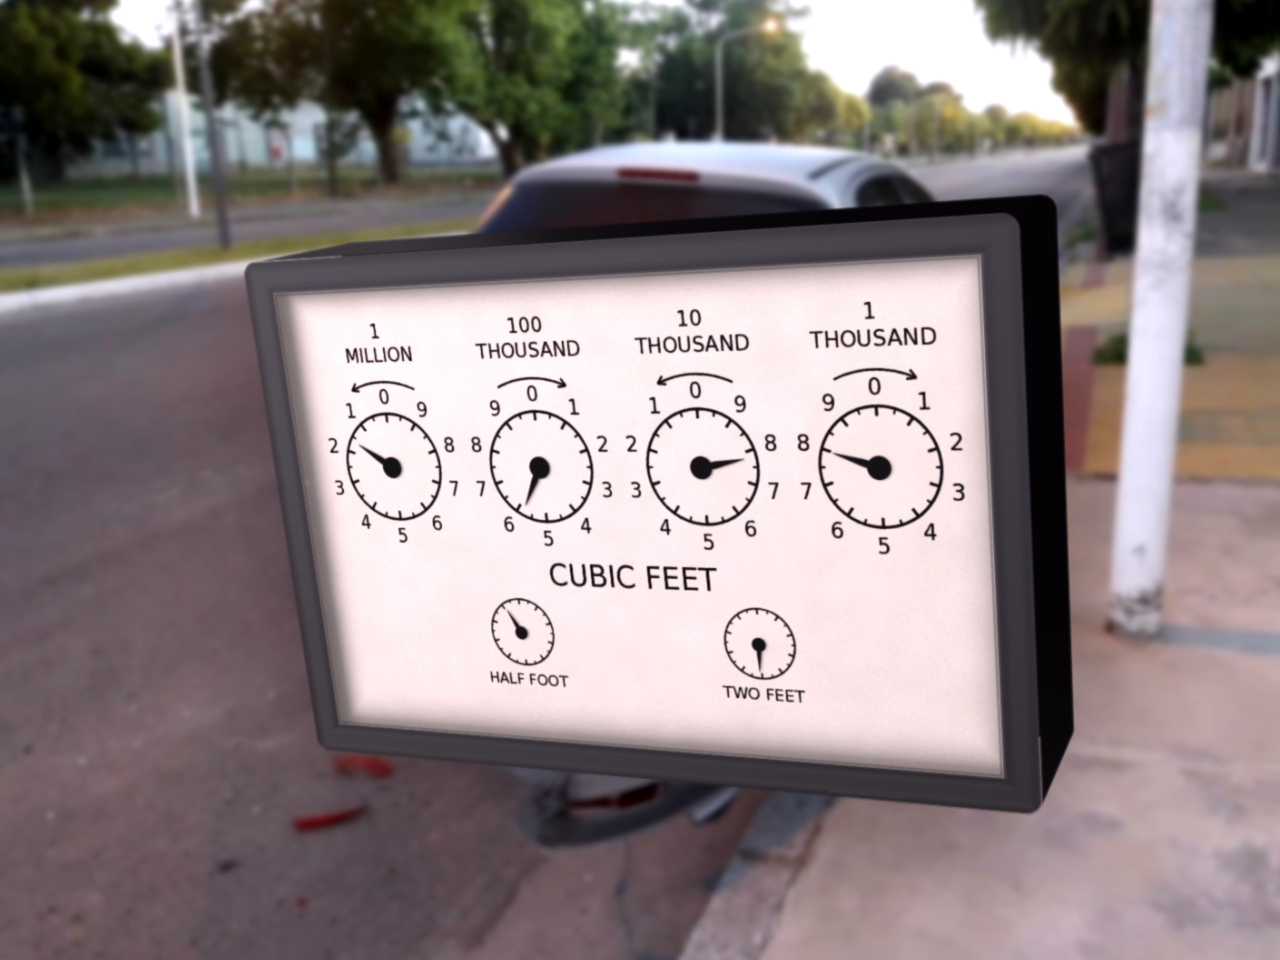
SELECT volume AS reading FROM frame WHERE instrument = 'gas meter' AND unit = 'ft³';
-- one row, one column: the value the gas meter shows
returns 157800 ft³
